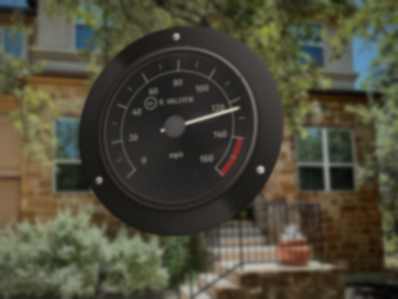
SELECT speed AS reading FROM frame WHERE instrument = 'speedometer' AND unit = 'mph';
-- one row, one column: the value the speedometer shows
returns 125 mph
